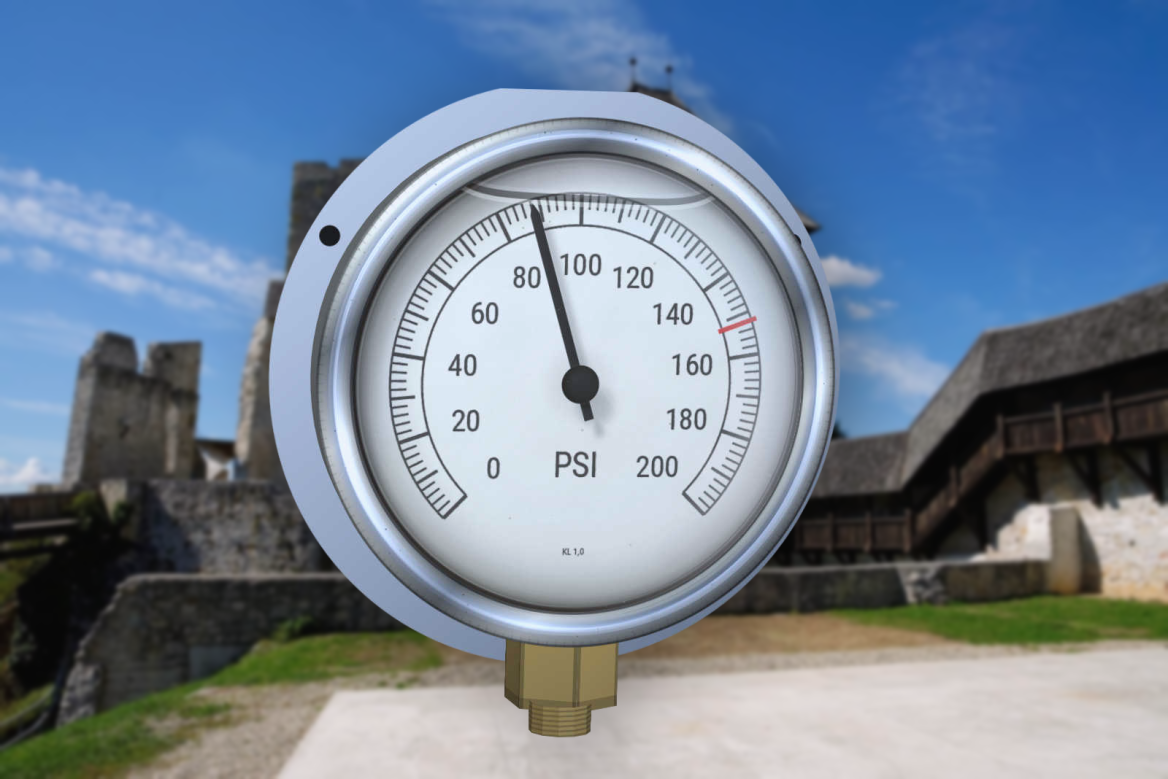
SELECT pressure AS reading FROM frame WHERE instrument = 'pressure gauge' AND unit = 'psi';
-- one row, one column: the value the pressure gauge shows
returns 88 psi
